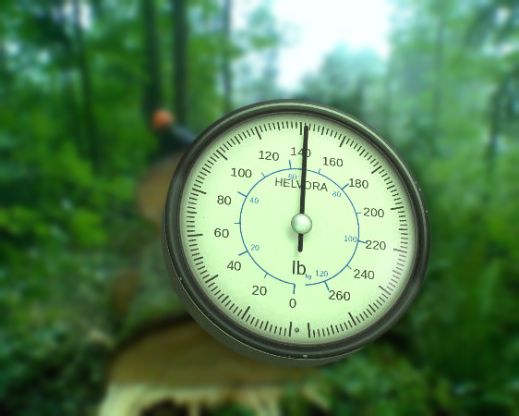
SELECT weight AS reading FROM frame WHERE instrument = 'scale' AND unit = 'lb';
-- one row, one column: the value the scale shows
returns 142 lb
